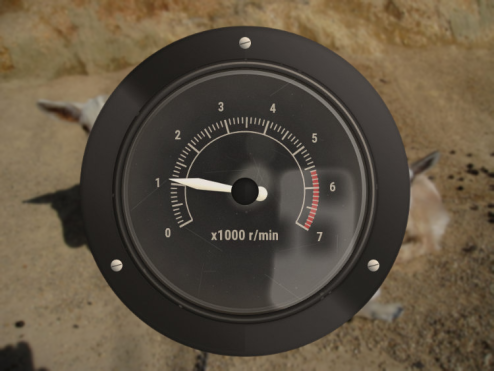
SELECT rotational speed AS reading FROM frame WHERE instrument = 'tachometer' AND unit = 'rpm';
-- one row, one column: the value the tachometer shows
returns 1100 rpm
